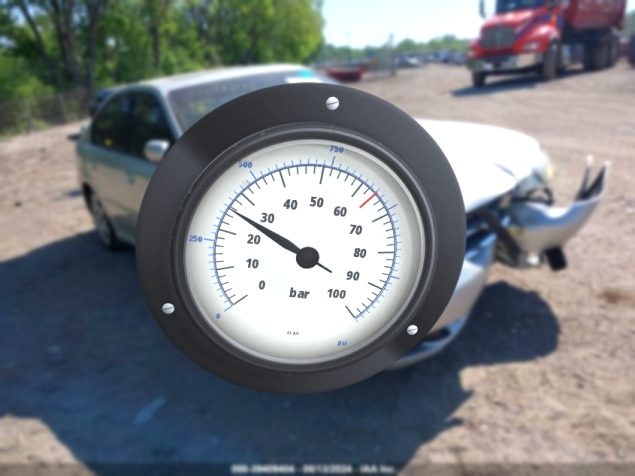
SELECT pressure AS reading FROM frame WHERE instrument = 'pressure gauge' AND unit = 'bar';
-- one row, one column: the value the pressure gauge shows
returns 26 bar
